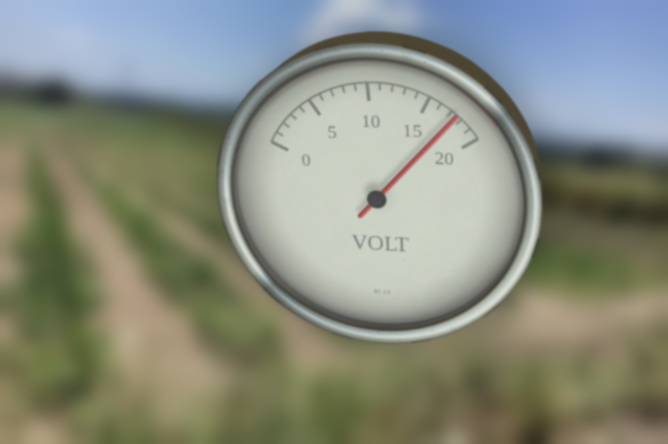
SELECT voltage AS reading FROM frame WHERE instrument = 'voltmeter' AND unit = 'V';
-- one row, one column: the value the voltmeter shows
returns 17.5 V
